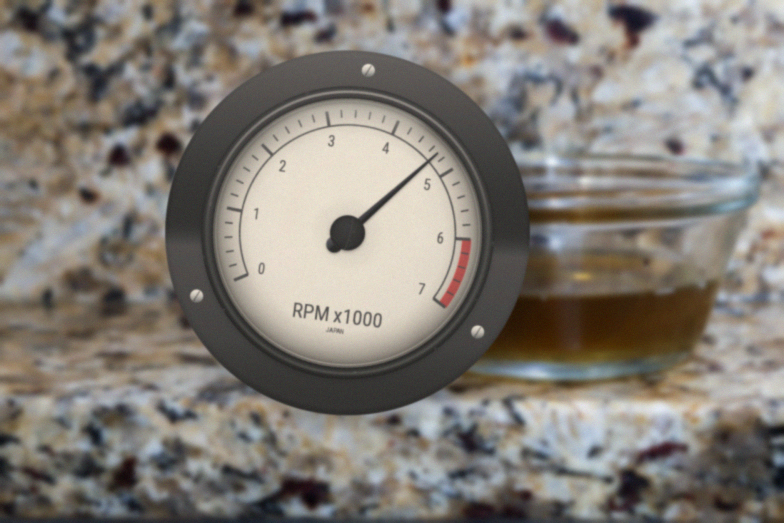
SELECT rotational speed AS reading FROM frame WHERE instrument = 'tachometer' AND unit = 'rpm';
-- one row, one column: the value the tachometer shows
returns 4700 rpm
